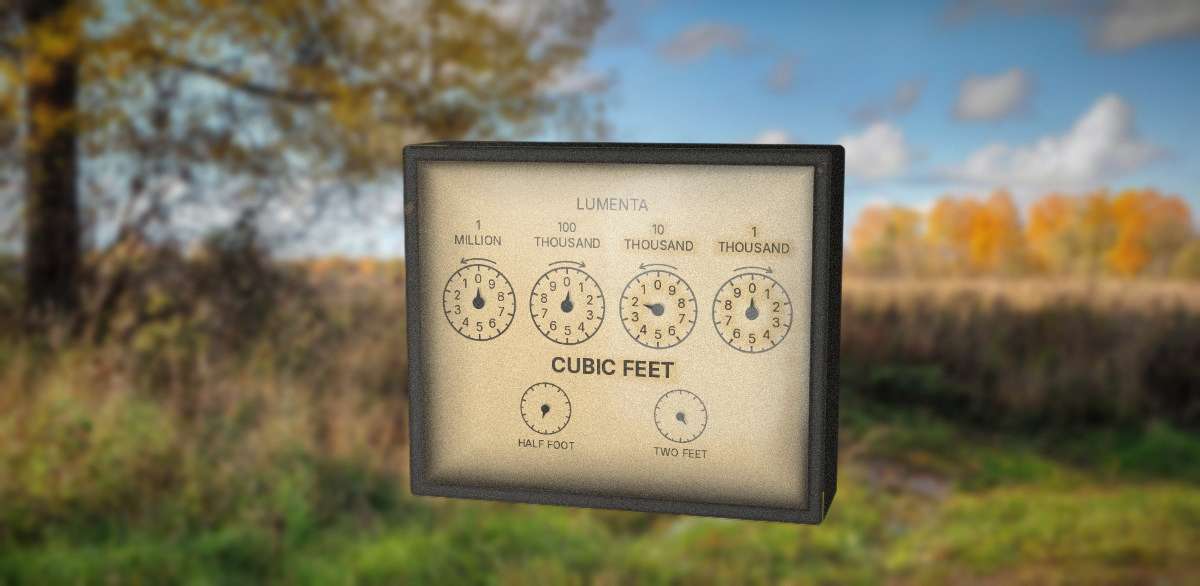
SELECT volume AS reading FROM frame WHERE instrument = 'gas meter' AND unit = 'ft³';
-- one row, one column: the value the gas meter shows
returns 2000 ft³
